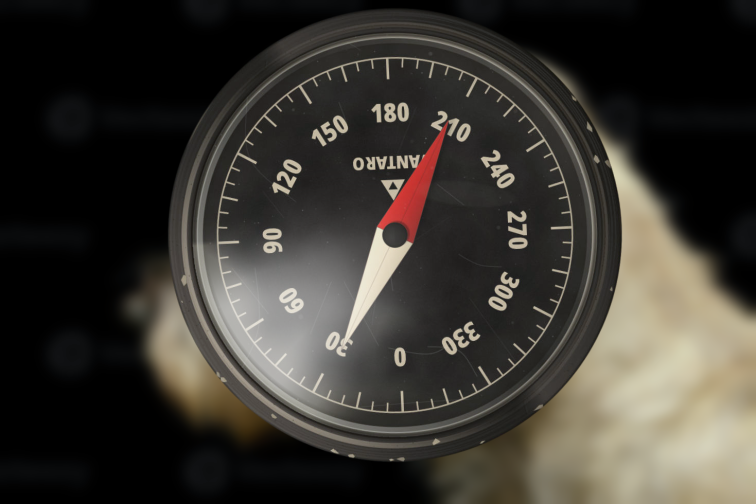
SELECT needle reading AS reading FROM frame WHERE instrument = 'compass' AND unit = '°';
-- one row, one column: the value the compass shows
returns 207.5 °
